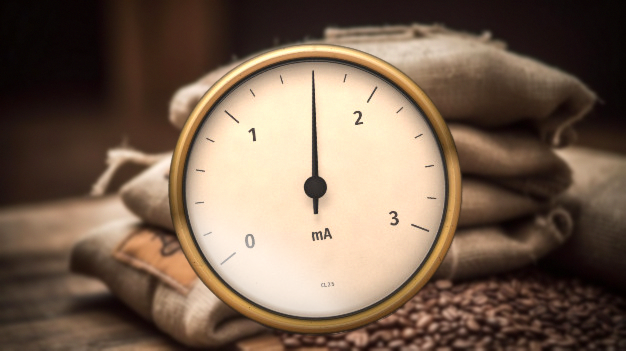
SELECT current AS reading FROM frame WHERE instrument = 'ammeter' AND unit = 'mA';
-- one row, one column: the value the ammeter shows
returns 1.6 mA
